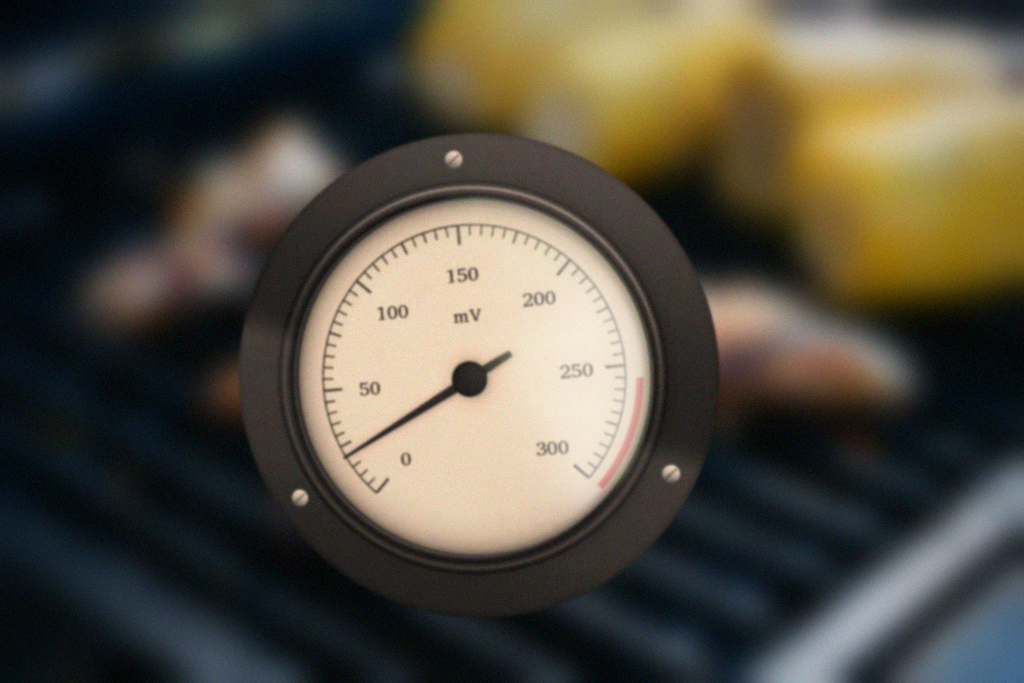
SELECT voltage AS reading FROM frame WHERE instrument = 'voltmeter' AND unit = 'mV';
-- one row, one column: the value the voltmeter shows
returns 20 mV
